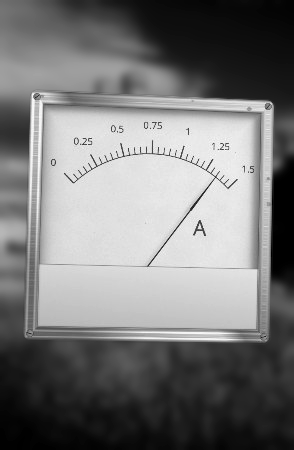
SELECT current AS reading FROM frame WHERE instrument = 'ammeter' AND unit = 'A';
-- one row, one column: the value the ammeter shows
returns 1.35 A
